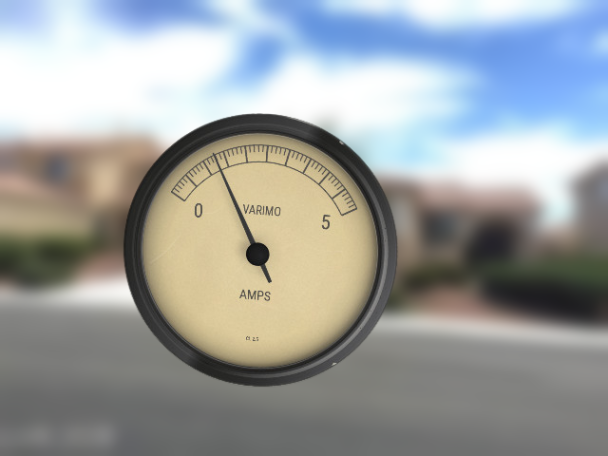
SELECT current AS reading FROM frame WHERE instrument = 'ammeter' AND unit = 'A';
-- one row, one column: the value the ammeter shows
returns 1.3 A
